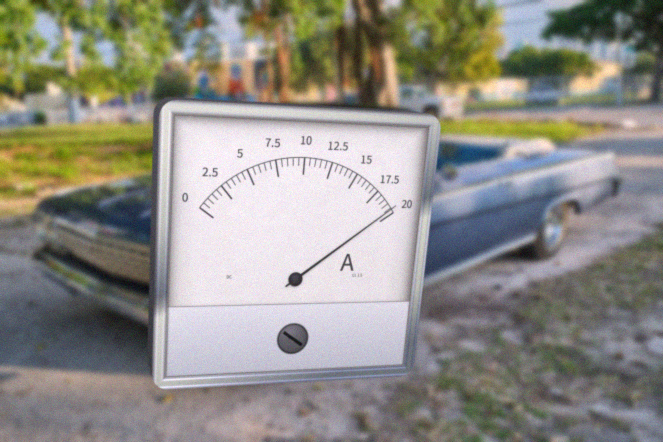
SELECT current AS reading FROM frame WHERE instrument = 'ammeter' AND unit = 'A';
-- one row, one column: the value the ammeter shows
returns 19.5 A
